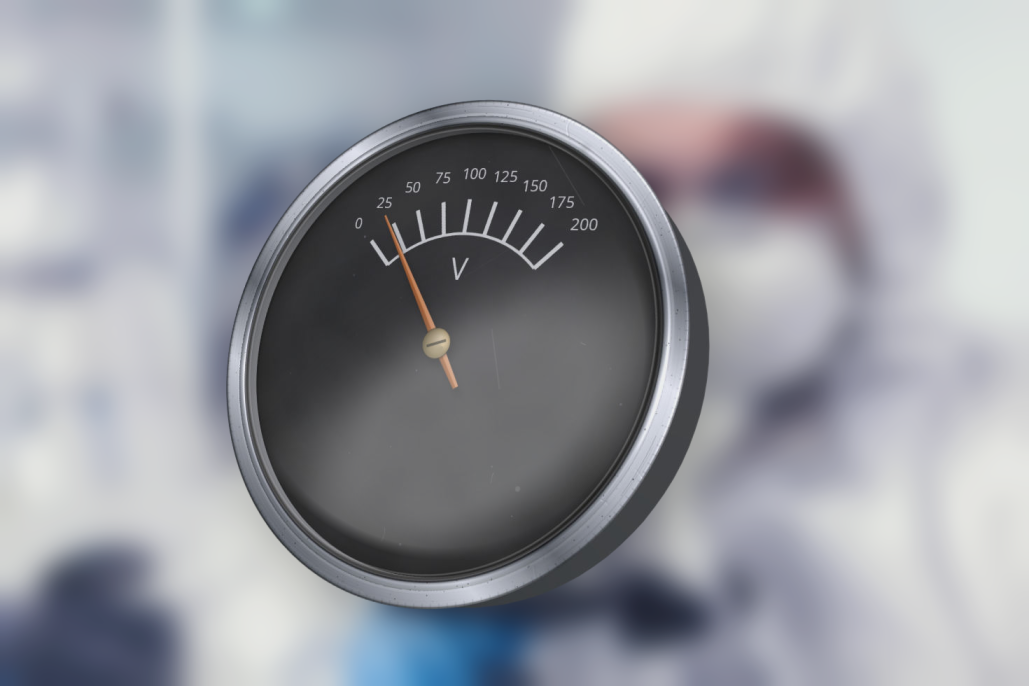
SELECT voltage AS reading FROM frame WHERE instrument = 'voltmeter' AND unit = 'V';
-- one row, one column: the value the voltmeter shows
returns 25 V
